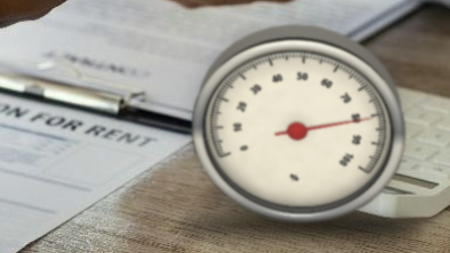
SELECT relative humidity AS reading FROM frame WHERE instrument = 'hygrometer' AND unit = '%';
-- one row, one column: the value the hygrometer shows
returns 80 %
